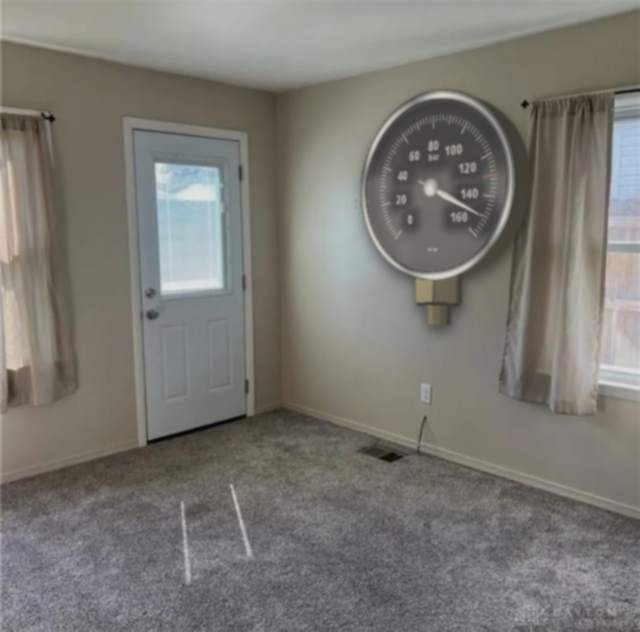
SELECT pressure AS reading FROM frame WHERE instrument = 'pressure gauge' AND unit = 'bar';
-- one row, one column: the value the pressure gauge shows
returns 150 bar
